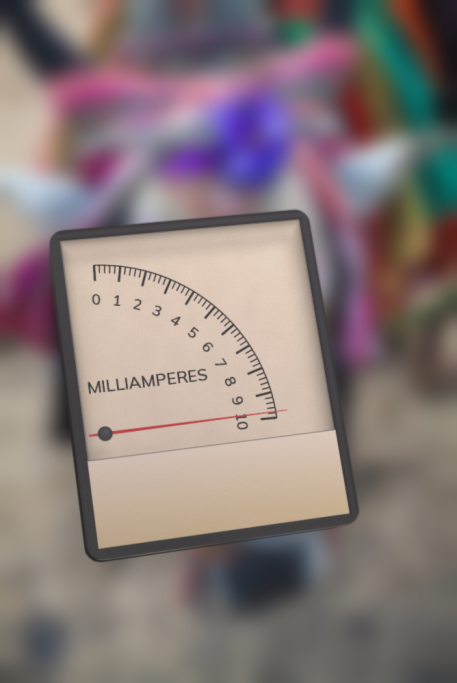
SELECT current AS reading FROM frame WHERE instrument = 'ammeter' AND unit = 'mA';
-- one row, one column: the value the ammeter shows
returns 9.8 mA
